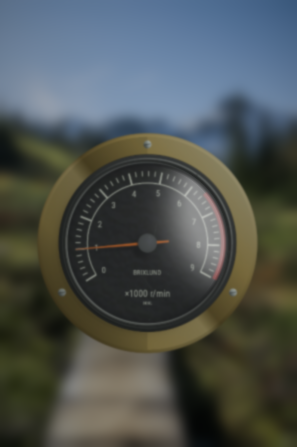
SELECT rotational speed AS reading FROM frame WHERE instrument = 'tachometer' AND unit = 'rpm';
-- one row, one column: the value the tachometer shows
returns 1000 rpm
